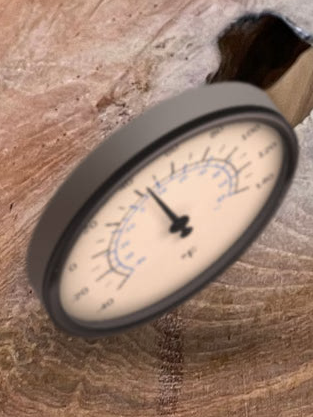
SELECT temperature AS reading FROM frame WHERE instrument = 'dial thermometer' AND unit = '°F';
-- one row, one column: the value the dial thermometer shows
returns 45 °F
